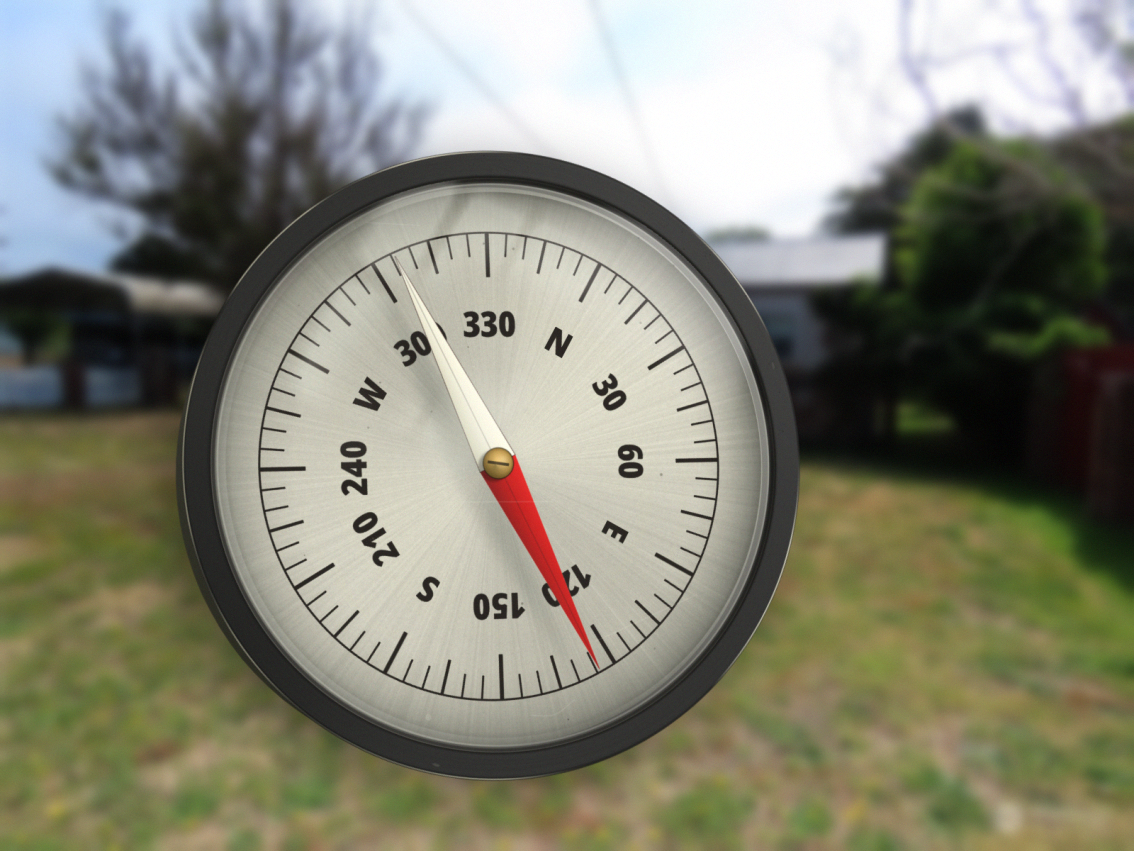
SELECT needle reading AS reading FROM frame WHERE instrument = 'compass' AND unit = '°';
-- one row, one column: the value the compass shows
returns 125 °
